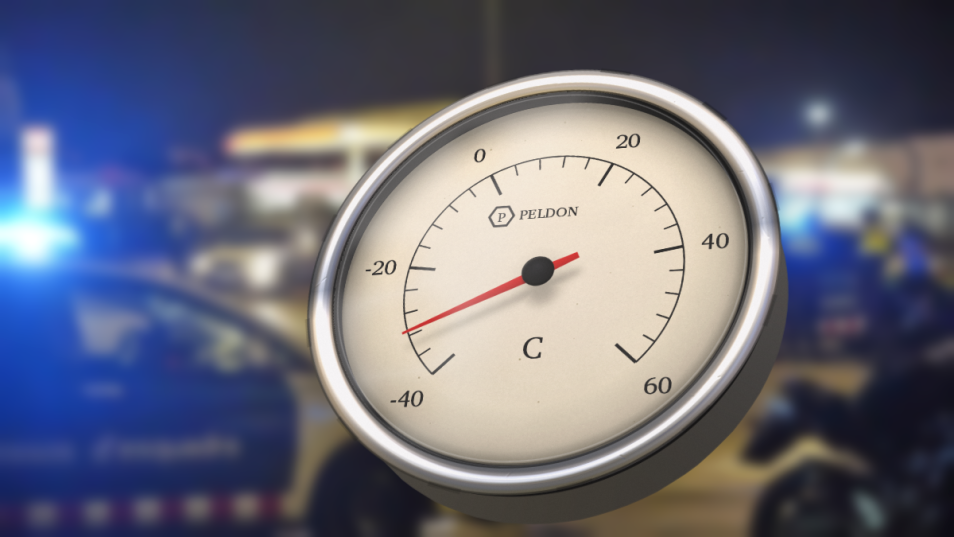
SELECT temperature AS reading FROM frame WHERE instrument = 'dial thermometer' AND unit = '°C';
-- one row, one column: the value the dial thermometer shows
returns -32 °C
